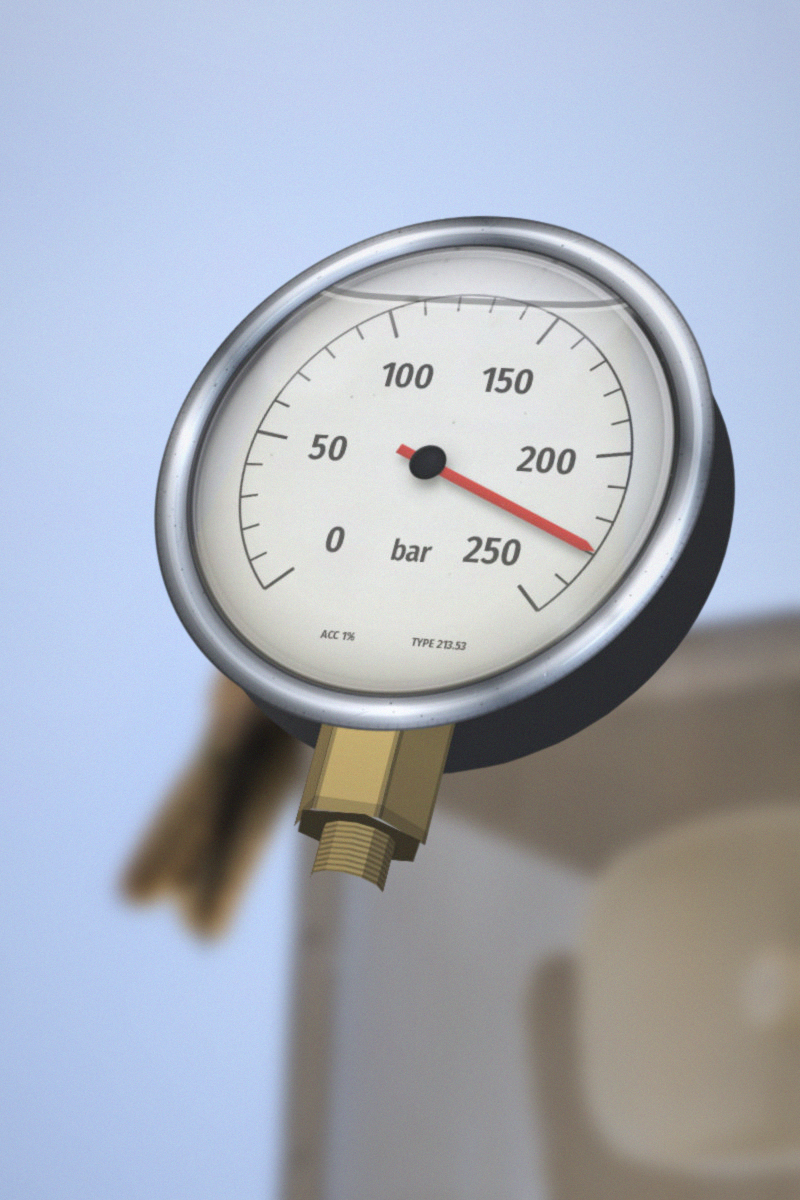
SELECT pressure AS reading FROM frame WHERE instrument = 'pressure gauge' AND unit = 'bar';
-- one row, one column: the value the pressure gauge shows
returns 230 bar
